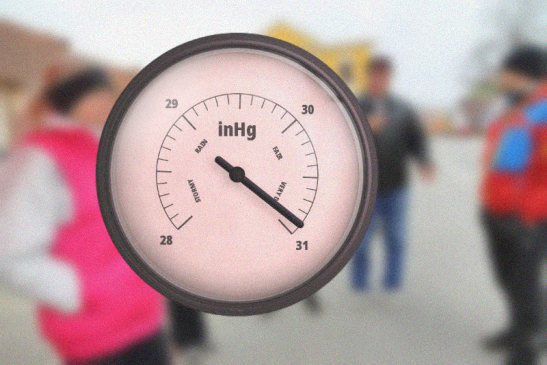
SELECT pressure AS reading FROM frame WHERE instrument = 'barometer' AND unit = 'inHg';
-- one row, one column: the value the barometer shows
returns 30.9 inHg
